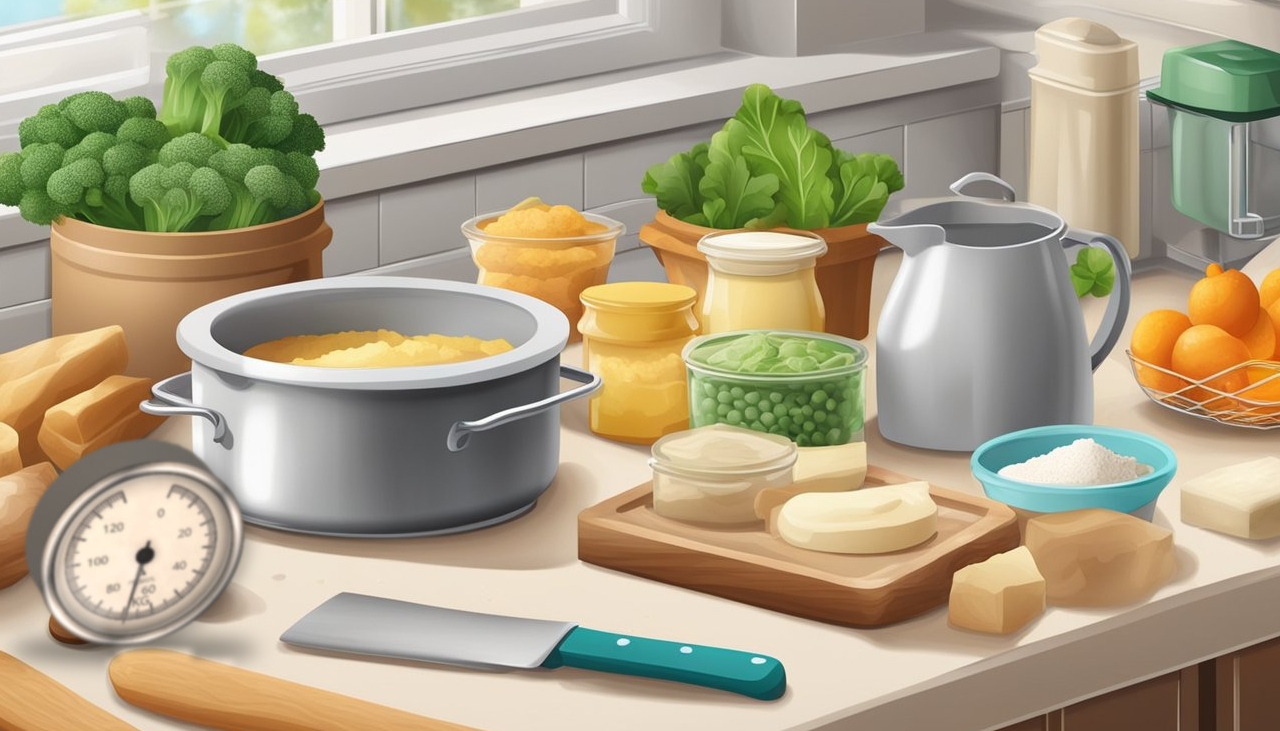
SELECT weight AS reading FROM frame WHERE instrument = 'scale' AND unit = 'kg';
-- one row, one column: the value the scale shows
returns 70 kg
